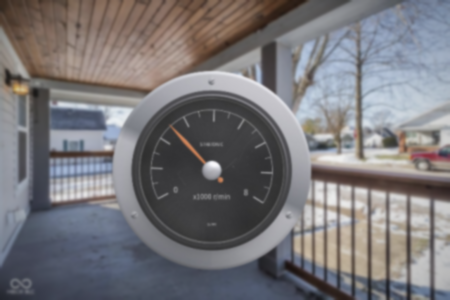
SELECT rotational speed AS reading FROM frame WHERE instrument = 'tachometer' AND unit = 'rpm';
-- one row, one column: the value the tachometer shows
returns 2500 rpm
